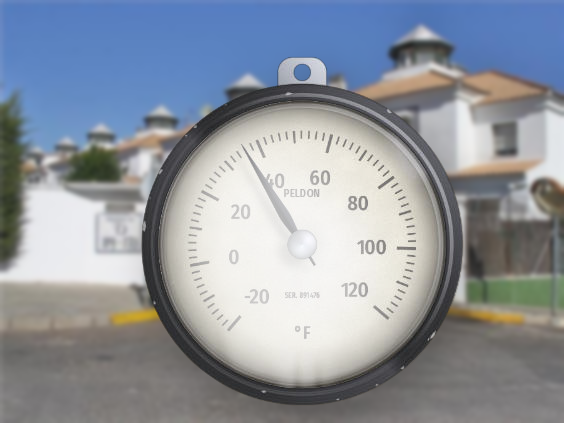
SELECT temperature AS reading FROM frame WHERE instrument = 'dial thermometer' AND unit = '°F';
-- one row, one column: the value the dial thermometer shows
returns 36 °F
